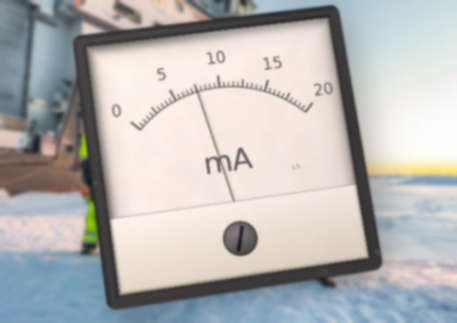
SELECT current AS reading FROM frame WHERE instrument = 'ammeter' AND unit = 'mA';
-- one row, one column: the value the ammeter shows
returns 7.5 mA
